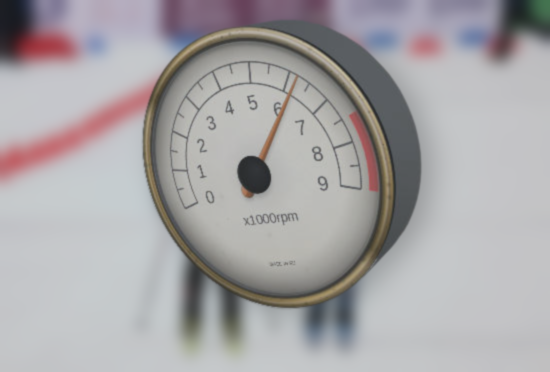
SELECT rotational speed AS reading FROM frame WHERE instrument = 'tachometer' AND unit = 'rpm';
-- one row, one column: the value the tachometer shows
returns 6250 rpm
